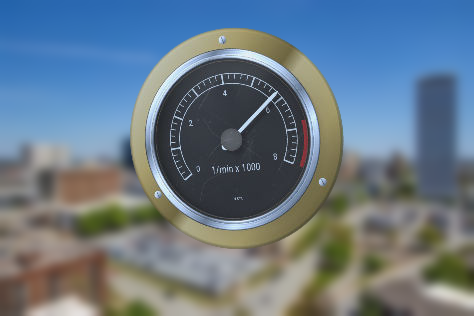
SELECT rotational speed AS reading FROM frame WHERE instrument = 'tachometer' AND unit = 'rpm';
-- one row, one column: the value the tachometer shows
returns 5800 rpm
